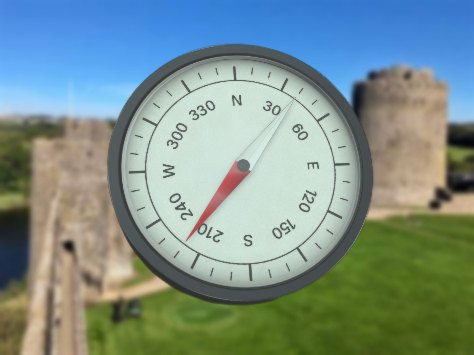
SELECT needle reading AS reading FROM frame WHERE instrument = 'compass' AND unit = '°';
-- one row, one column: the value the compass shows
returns 220 °
